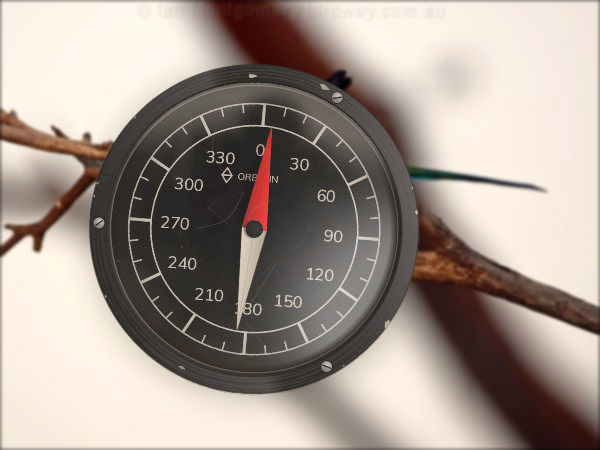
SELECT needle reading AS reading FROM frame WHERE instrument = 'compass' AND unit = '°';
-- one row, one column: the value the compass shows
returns 5 °
